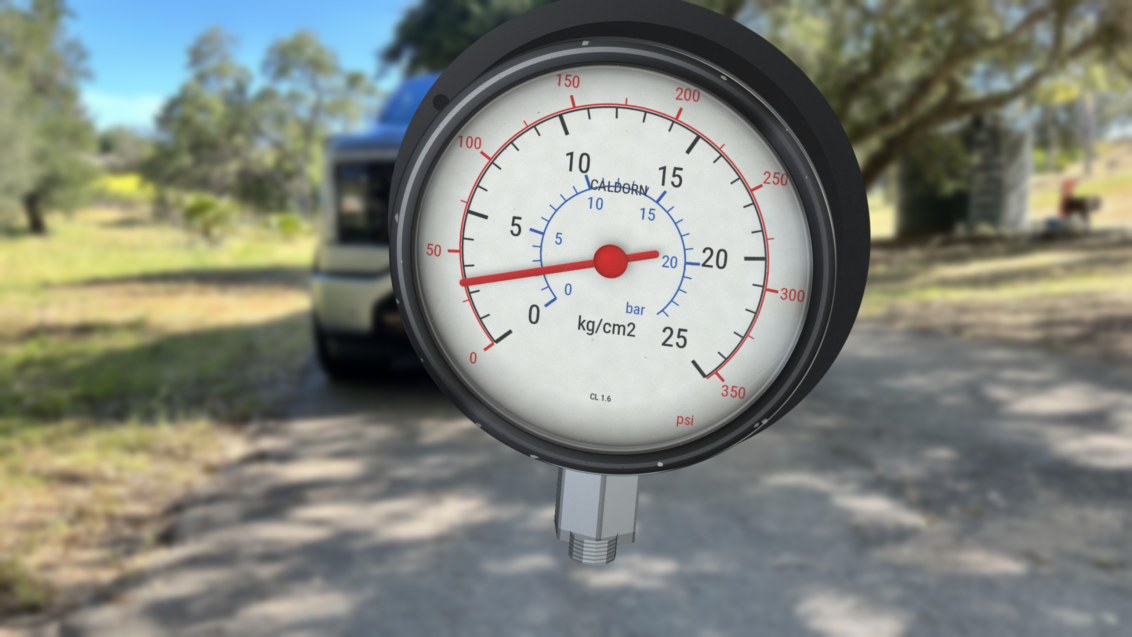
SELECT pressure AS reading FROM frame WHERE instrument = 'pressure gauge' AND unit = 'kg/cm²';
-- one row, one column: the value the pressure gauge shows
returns 2.5 kg/cm²
